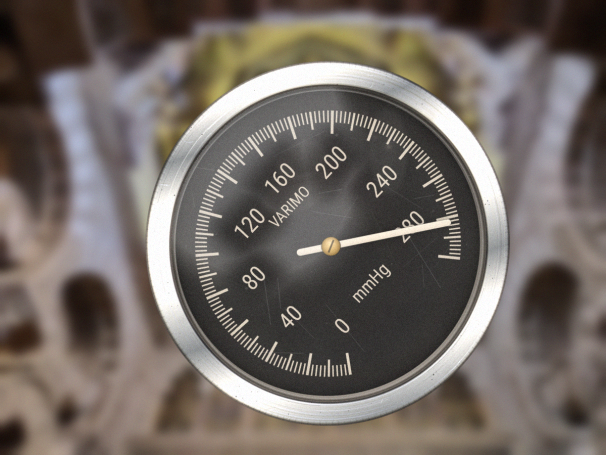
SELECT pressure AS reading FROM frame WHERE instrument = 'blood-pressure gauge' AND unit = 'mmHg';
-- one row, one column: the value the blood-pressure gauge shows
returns 282 mmHg
